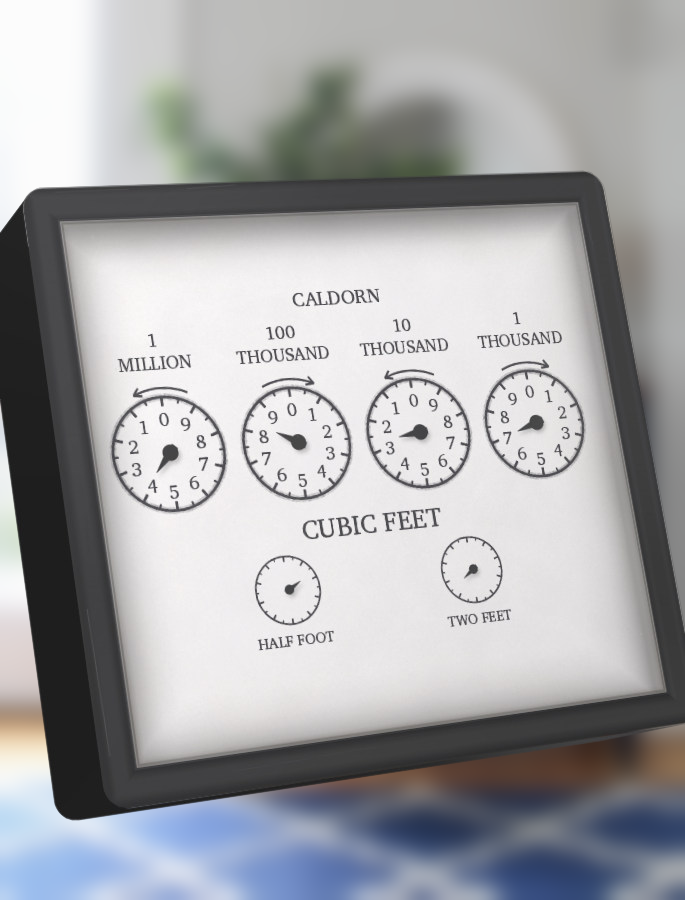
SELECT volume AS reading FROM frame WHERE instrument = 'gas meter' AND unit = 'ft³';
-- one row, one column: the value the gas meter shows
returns 382700 ft³
